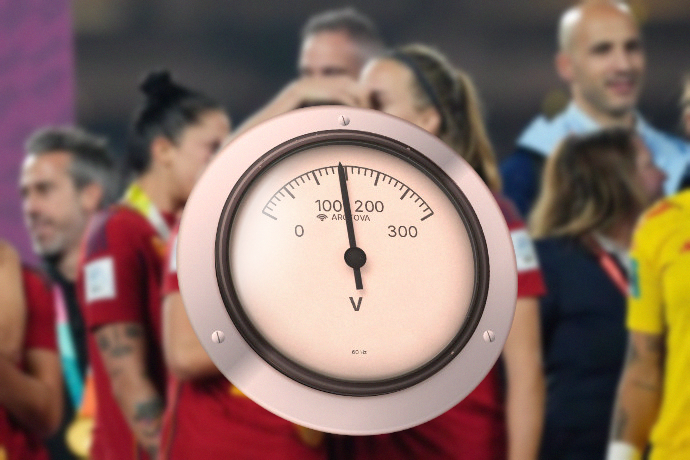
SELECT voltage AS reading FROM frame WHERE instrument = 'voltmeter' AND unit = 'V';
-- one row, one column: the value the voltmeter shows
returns 140 V
